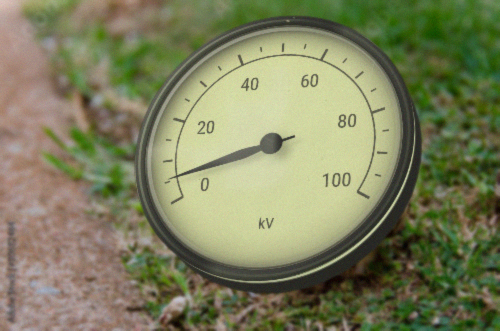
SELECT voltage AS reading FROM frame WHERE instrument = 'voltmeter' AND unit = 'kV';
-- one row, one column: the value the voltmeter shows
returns 5 kV
